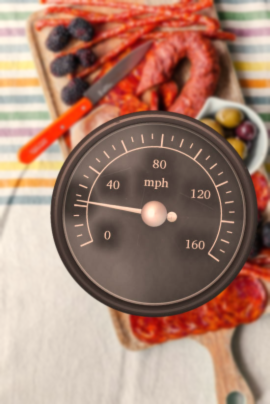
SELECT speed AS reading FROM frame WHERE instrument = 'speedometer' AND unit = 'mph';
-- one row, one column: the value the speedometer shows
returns 22.5 mph
